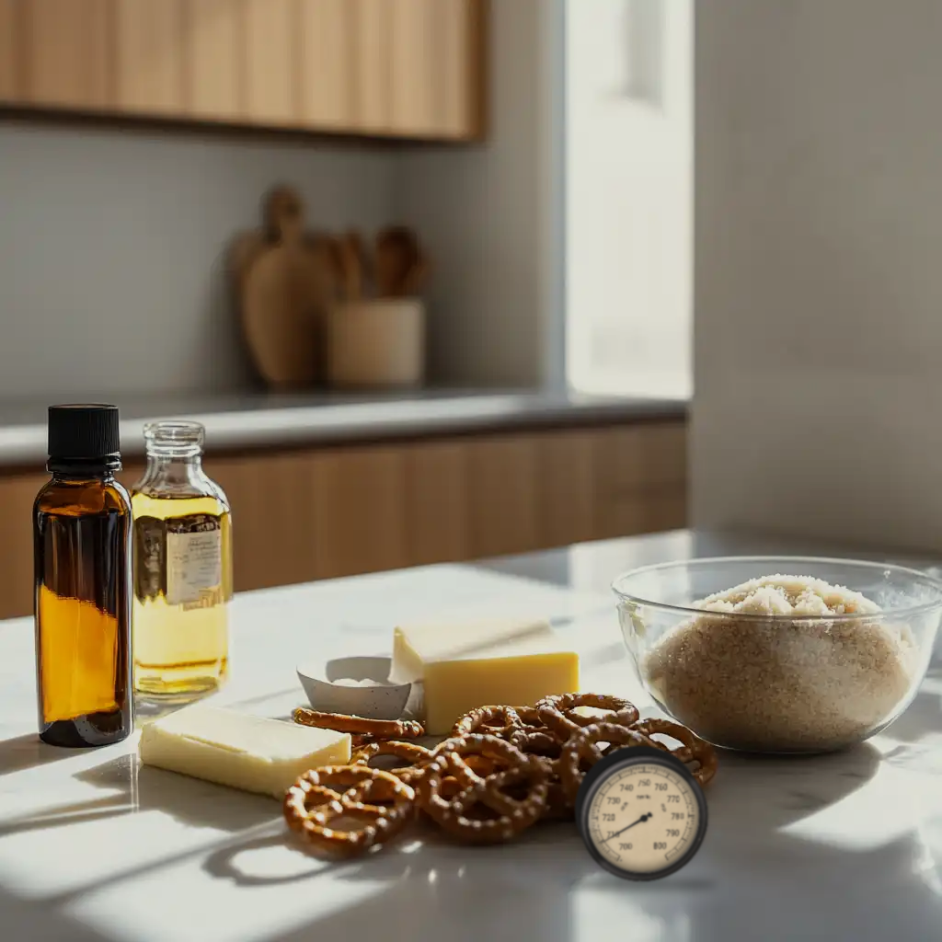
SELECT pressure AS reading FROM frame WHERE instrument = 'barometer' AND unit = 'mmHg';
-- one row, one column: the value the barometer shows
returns 710 mmHg
